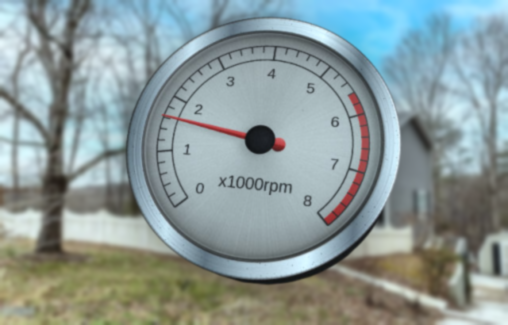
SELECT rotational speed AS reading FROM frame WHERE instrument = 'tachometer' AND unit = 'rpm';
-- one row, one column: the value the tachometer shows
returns 1600 rpm
